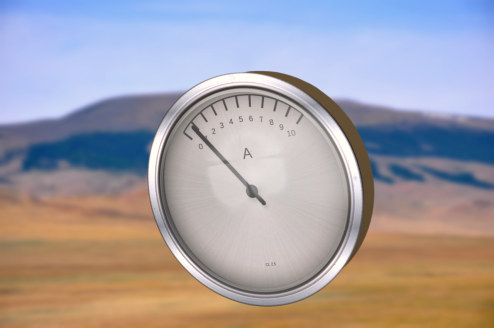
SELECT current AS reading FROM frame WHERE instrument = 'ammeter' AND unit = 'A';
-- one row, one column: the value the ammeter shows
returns 1 A
